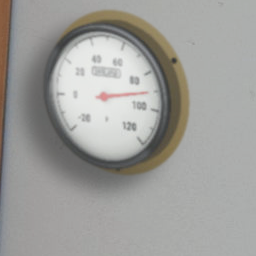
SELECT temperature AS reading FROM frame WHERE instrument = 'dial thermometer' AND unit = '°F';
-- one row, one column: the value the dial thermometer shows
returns 90 °F
